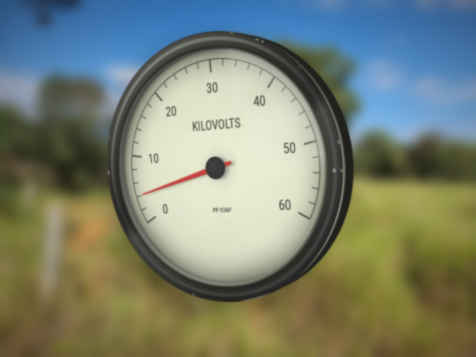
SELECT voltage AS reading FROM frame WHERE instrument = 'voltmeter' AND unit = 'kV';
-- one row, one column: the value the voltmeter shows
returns 4 kV
